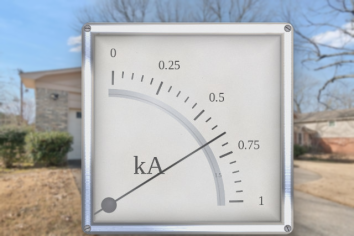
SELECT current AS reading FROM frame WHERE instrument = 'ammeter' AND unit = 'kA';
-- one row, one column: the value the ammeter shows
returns 0.65 kA
